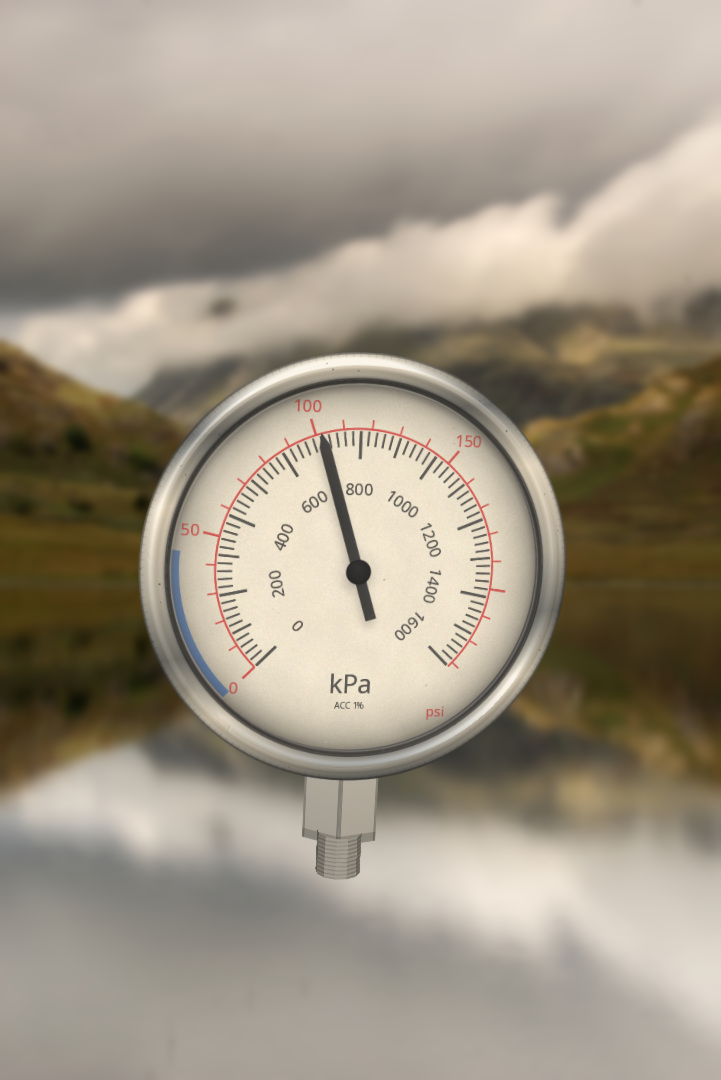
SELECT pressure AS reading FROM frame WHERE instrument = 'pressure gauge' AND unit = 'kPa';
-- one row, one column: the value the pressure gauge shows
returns 700 kPa
